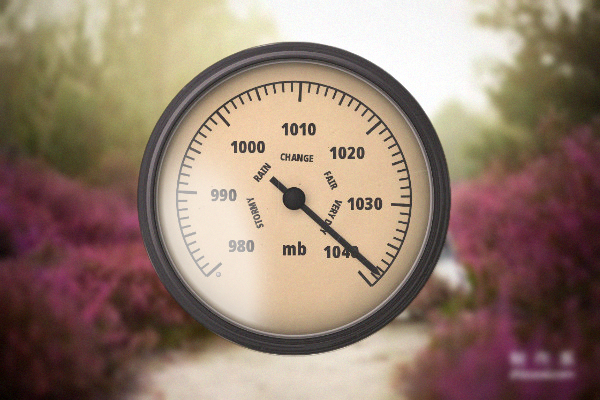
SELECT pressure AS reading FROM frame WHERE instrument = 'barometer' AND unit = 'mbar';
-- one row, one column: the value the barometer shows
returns 1038.5 mbar
